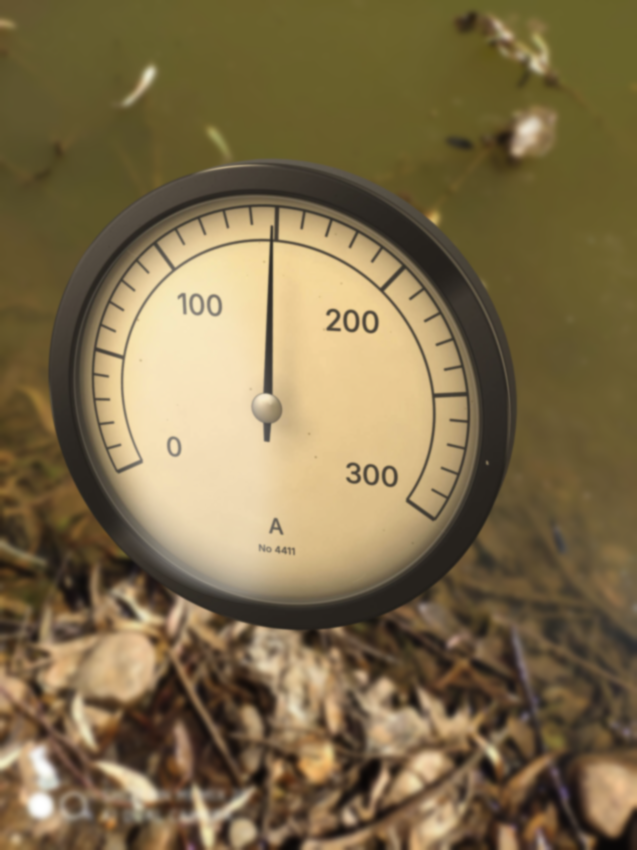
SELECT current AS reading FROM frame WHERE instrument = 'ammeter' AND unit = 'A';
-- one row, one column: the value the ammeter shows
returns 150 A
